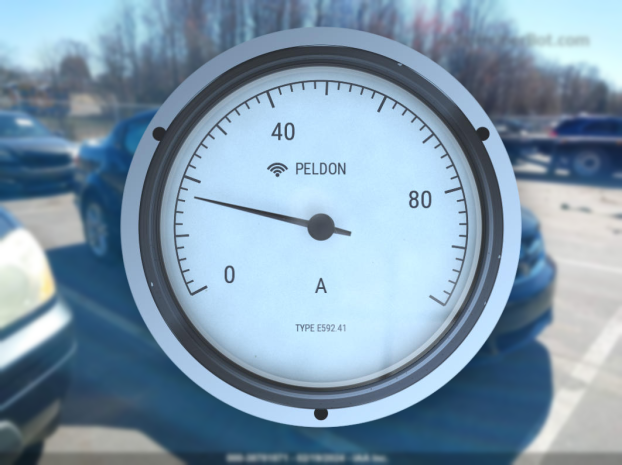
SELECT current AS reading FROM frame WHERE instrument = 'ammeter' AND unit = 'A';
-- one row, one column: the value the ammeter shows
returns 17 A
